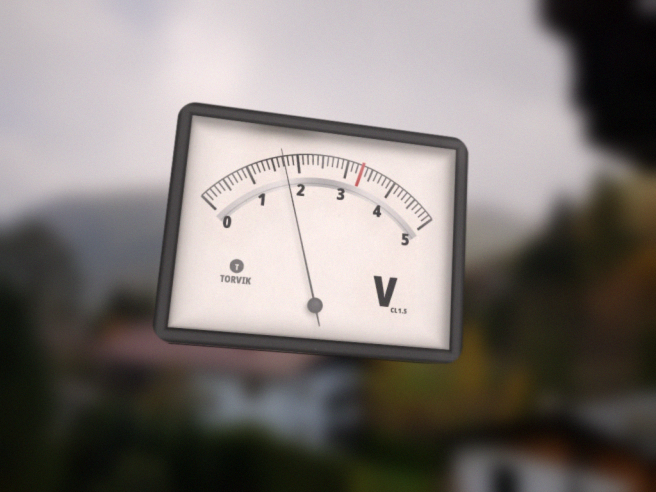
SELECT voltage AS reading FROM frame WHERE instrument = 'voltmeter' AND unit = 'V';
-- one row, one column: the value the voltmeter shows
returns 1.7 V
